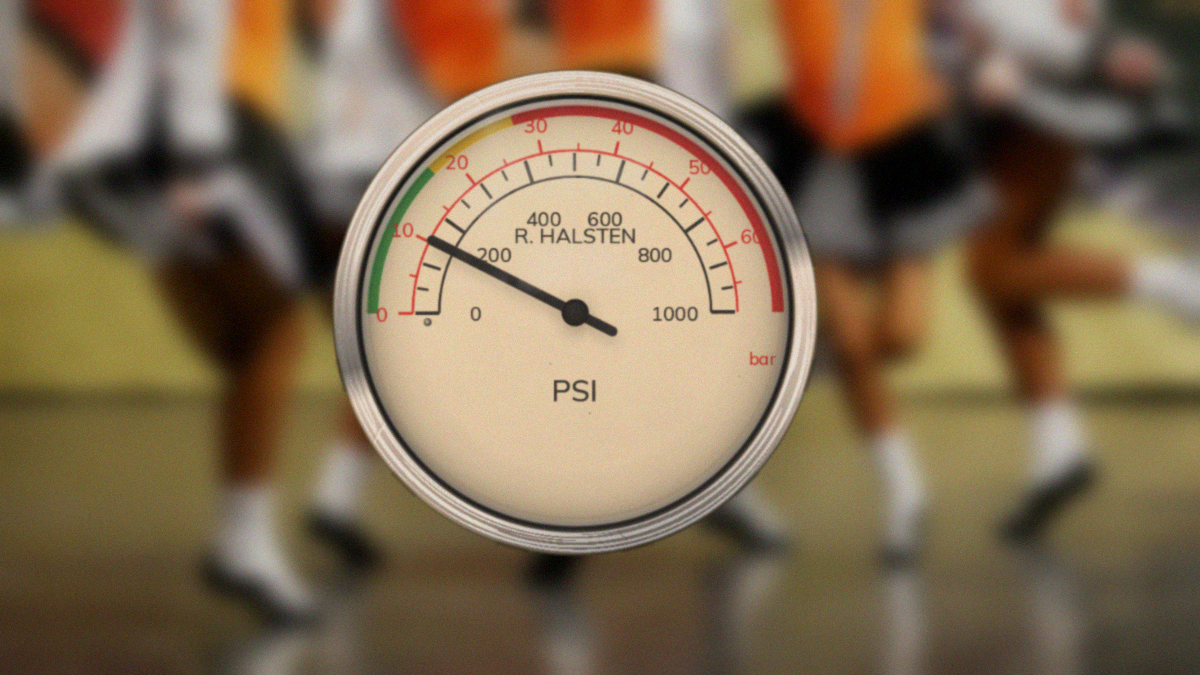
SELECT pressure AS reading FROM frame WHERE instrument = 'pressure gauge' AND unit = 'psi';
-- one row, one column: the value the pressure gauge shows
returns 150 psi
